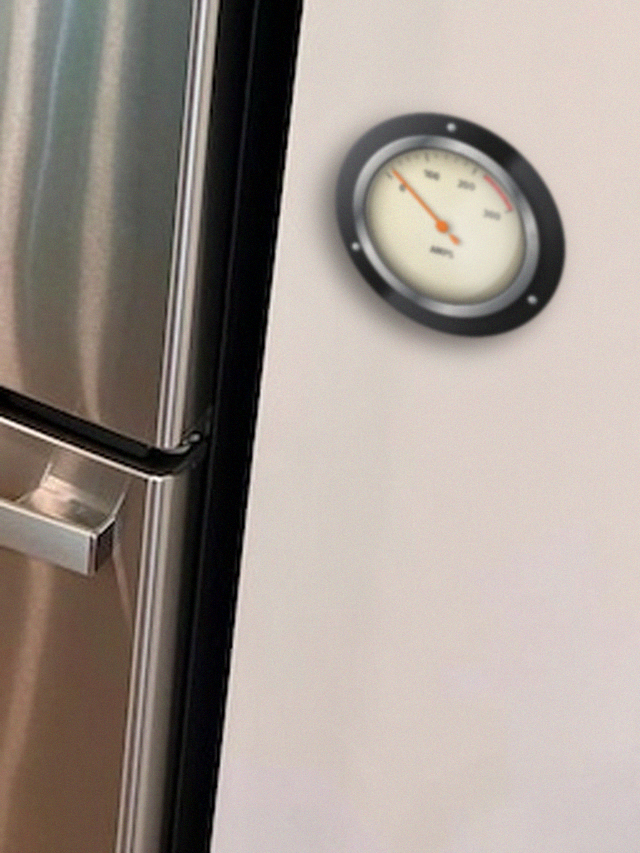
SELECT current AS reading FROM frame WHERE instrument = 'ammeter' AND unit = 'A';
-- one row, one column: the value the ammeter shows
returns 20 A
